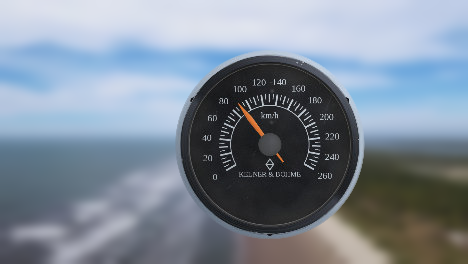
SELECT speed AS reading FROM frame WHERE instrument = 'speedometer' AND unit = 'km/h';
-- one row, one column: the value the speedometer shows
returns 90 km/h
